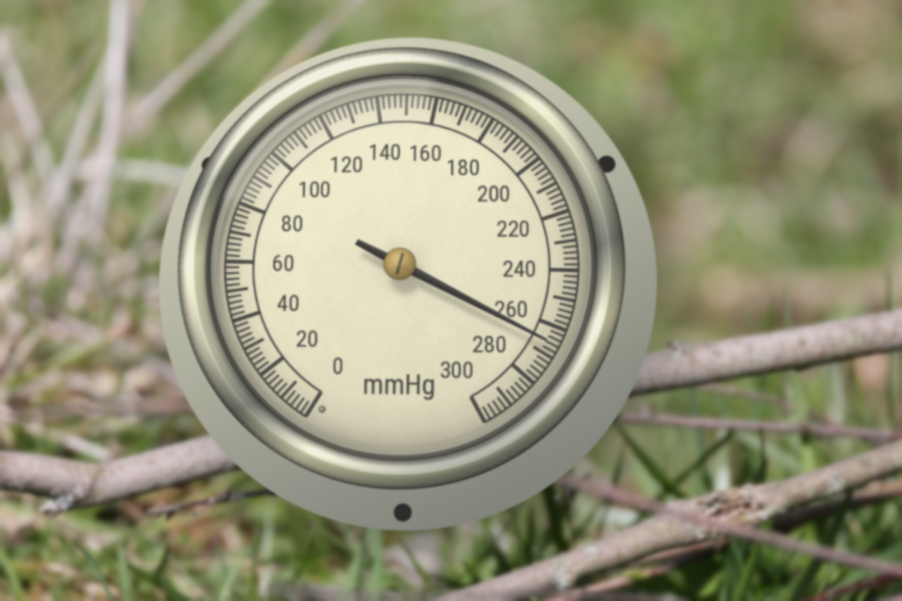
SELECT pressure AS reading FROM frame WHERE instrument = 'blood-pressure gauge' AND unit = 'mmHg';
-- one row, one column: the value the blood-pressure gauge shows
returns 266 mmHg
